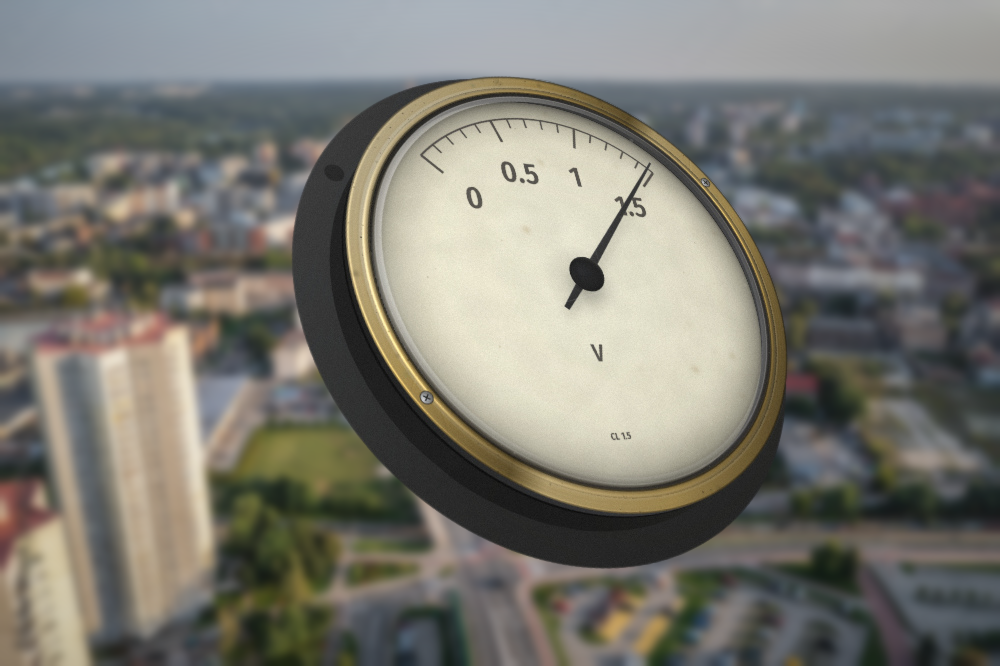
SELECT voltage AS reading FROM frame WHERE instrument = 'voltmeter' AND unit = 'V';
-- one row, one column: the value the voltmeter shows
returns 1.45 V
